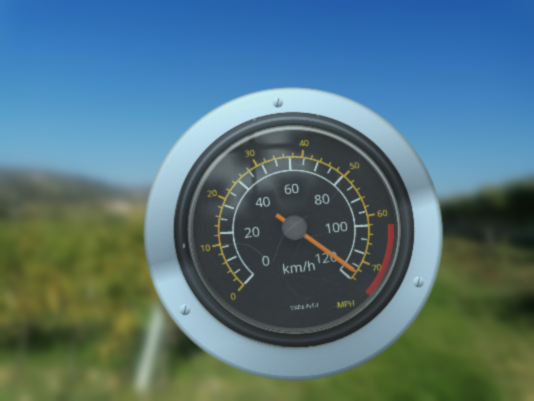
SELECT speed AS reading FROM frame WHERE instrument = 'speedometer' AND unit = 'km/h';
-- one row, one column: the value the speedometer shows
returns 117.5 km/h
